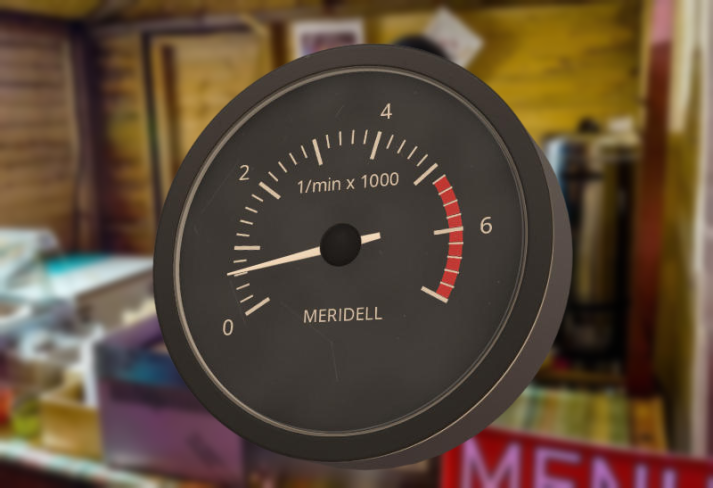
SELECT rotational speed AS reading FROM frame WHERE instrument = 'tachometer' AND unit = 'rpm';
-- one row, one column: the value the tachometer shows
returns 600 rpm
